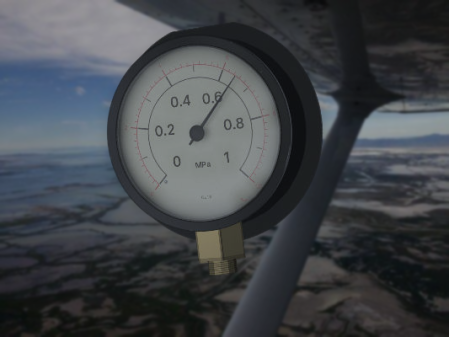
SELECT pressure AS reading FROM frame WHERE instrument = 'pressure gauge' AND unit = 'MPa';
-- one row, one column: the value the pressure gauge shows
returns 0.65 MPa
